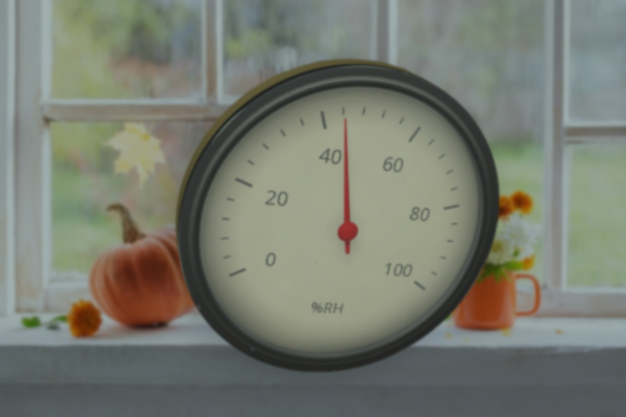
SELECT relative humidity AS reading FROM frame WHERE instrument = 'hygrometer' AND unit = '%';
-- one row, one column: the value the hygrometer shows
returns 44 %
